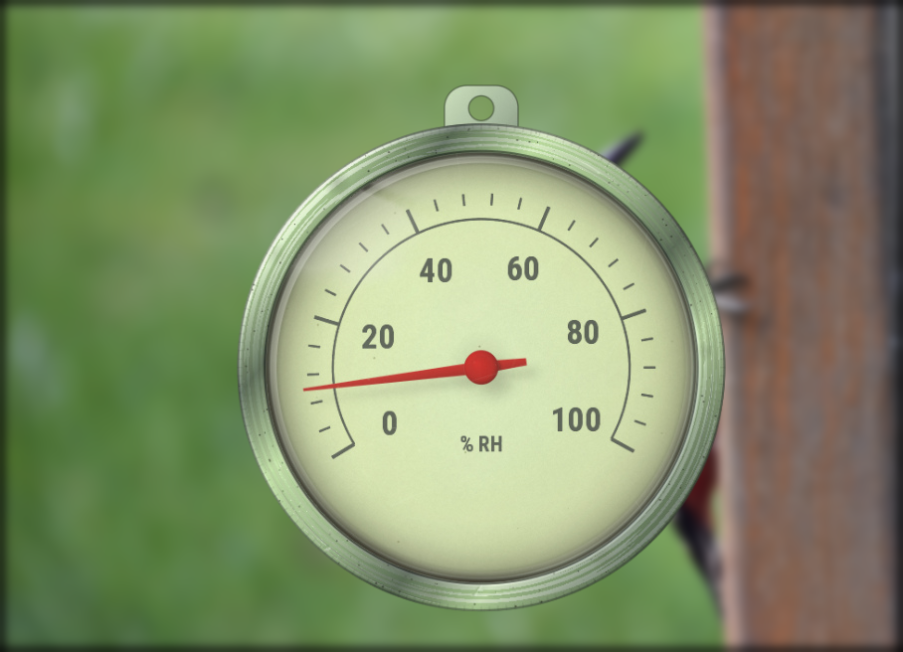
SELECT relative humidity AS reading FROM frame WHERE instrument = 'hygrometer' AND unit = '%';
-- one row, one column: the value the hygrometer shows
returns 10 %
